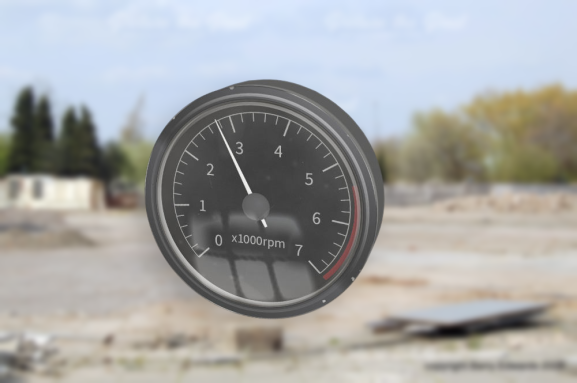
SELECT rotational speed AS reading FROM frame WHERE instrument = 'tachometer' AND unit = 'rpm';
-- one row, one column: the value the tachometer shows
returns 2800 rpm
